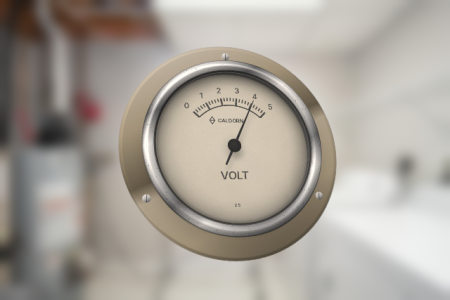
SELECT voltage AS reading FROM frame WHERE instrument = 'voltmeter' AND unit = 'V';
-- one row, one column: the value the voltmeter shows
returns 4 V
